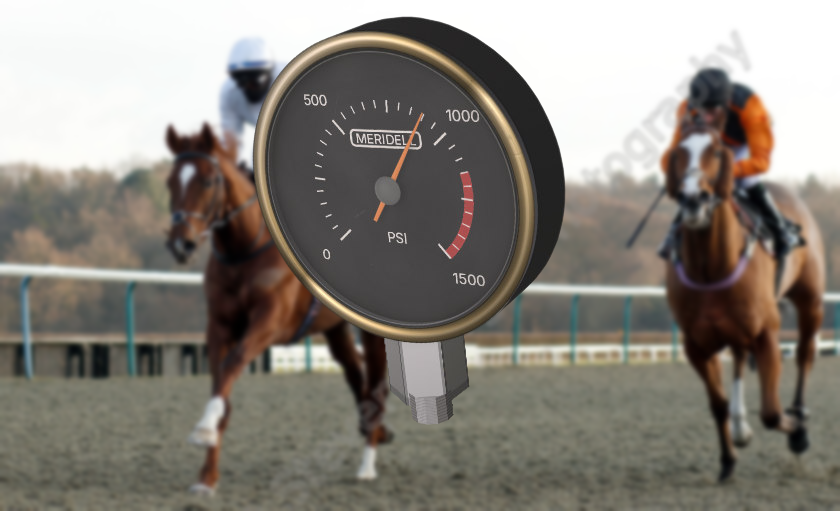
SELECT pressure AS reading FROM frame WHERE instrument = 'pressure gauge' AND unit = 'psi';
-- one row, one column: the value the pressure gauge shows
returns 900 psi
